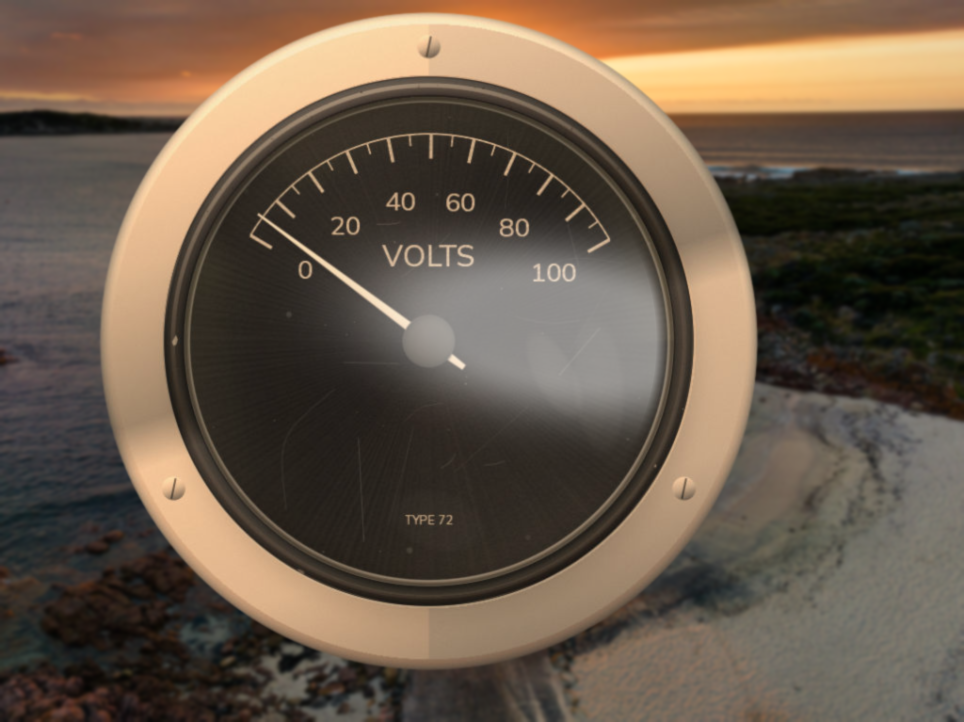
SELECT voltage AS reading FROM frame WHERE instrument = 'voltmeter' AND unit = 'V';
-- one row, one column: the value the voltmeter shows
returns 5 V
